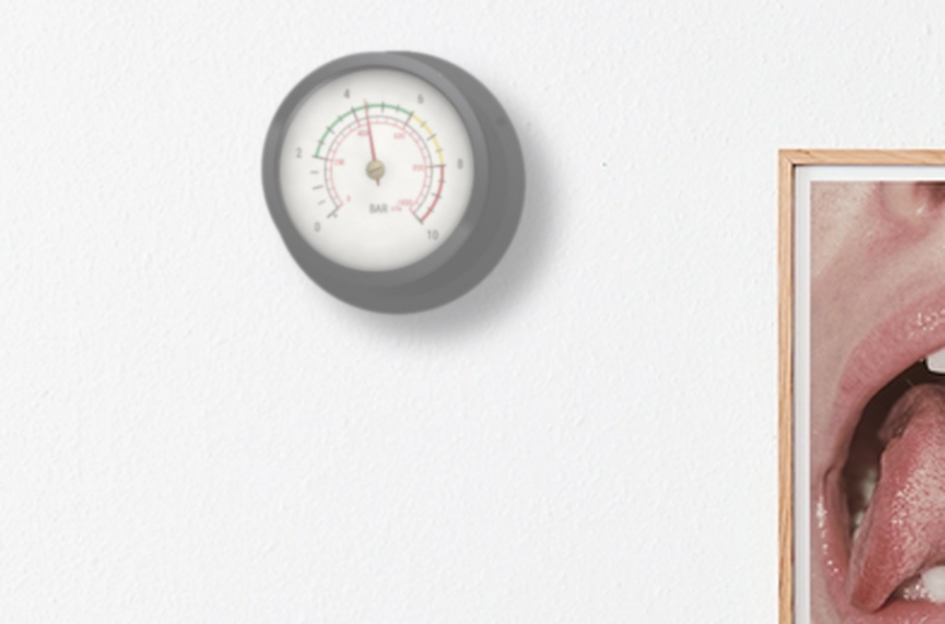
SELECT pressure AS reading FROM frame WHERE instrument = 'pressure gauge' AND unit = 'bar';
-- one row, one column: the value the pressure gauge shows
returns 4.5 bar
